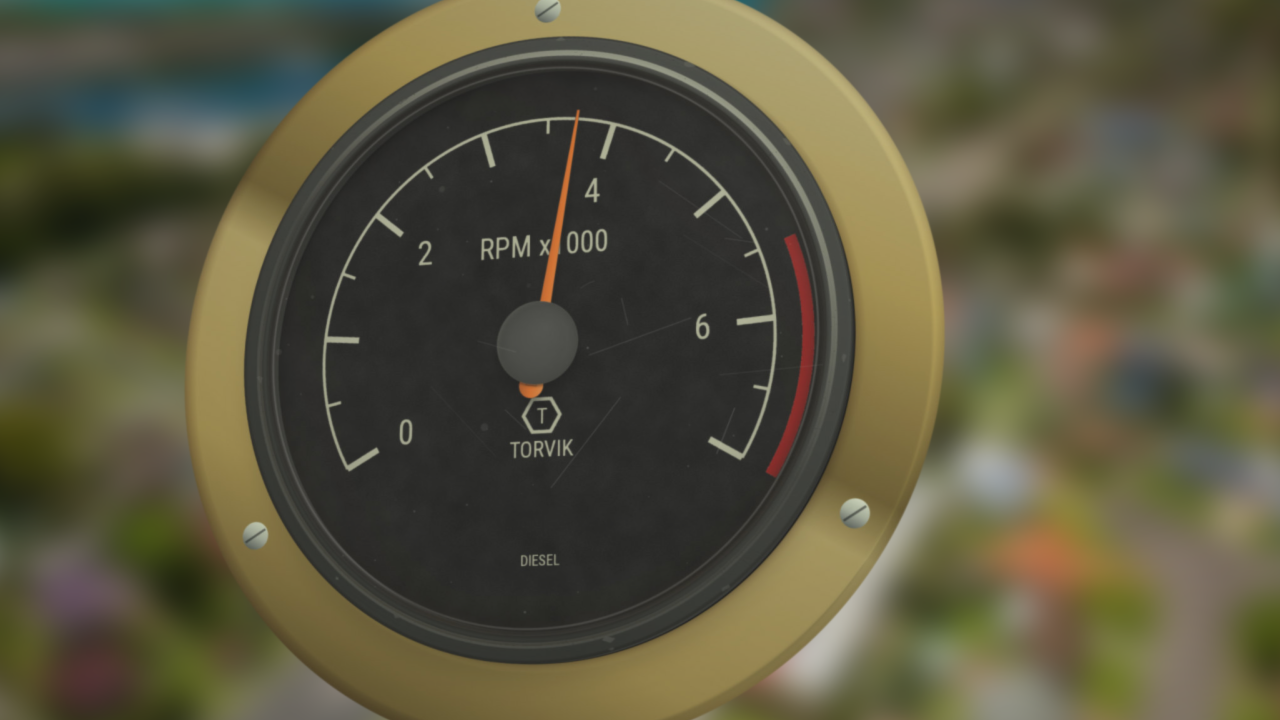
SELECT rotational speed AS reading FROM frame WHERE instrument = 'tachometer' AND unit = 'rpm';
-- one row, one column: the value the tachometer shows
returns 3750 rpm
